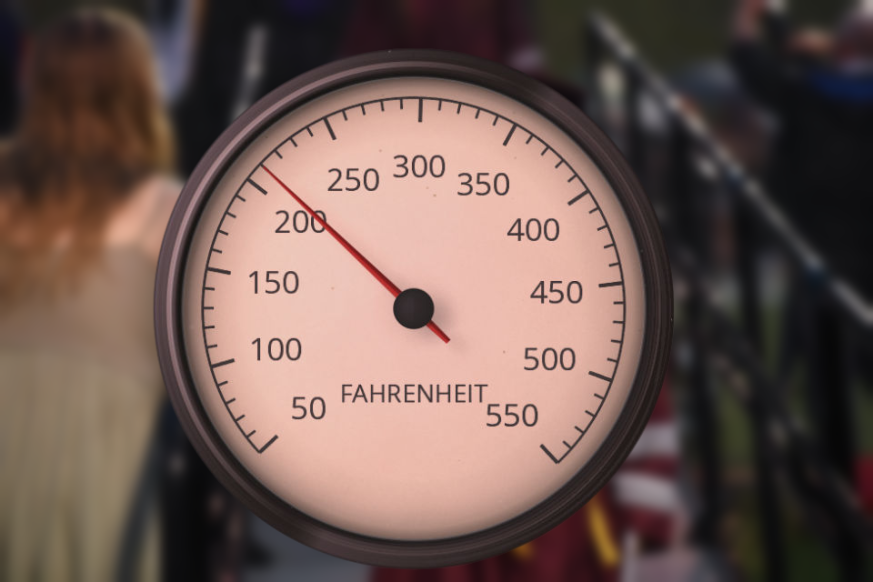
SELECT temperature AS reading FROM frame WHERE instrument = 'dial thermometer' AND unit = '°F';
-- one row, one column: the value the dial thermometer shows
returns 210 °F
